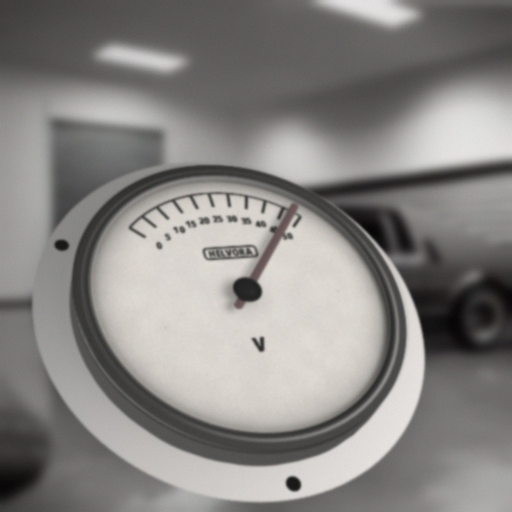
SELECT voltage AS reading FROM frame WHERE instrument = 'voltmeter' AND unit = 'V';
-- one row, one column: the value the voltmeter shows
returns 47.5 V
